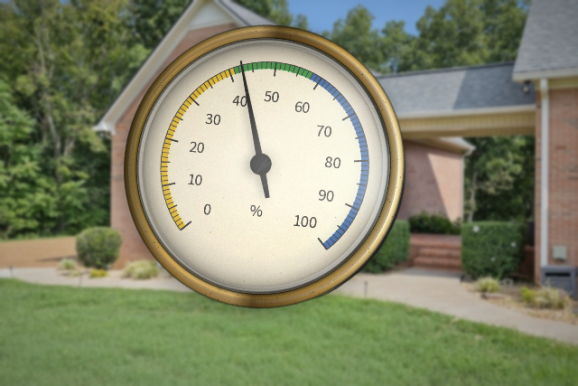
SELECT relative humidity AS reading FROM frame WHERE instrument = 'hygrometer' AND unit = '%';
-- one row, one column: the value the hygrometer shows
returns 43 %
